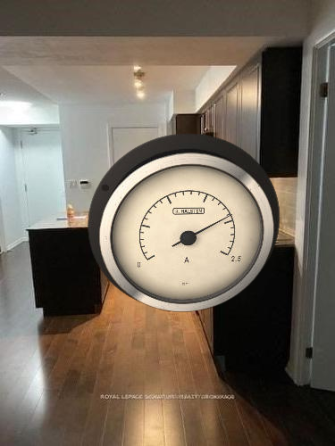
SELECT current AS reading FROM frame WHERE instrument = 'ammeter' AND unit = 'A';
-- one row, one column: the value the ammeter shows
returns 1.9 A
